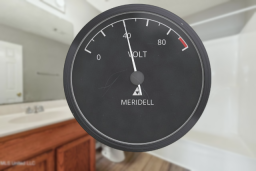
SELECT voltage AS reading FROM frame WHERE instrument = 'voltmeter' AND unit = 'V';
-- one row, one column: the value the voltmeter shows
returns 40 V
